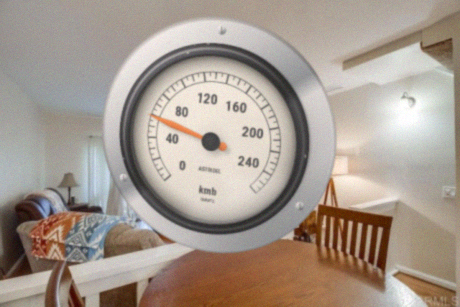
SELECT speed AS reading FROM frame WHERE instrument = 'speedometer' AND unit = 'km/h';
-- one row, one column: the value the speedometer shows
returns 60 km/h
